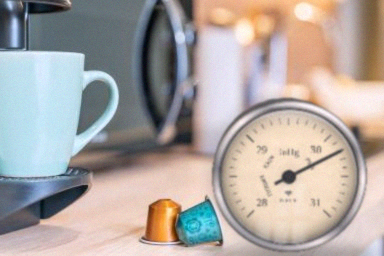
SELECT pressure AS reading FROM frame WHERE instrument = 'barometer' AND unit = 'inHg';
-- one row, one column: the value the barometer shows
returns 30.2 inHg
